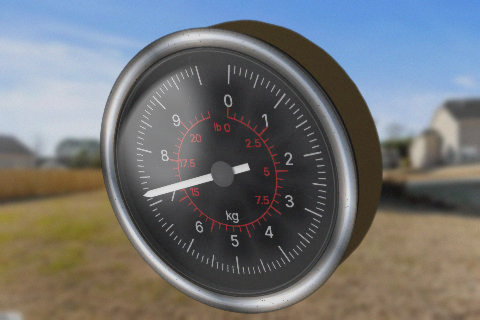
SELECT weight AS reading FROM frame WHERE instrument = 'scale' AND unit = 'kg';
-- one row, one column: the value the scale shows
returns 7.2 kg
